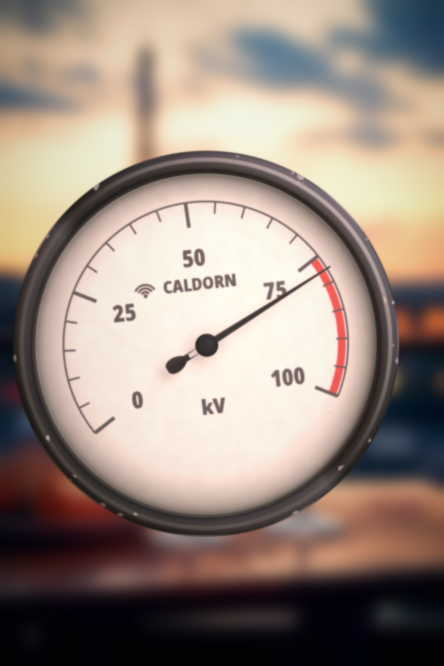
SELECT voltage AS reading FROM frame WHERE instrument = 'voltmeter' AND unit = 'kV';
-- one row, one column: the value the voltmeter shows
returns 77.5 kV
